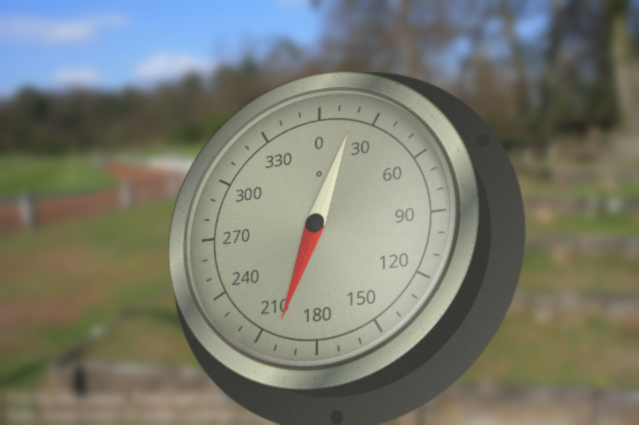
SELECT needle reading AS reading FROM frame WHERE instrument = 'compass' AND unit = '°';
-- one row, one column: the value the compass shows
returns 200 °
